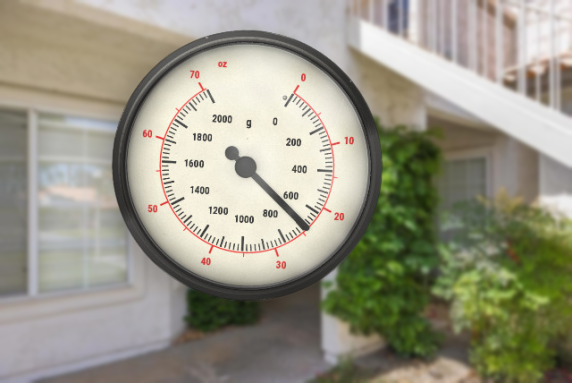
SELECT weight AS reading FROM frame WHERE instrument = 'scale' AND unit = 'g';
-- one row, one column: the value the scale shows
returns 680 g
